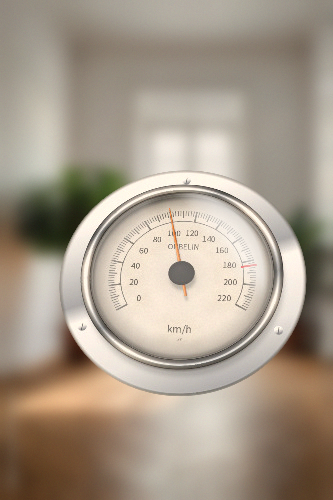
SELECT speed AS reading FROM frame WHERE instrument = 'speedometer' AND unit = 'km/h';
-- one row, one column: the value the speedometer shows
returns 100 km/h
